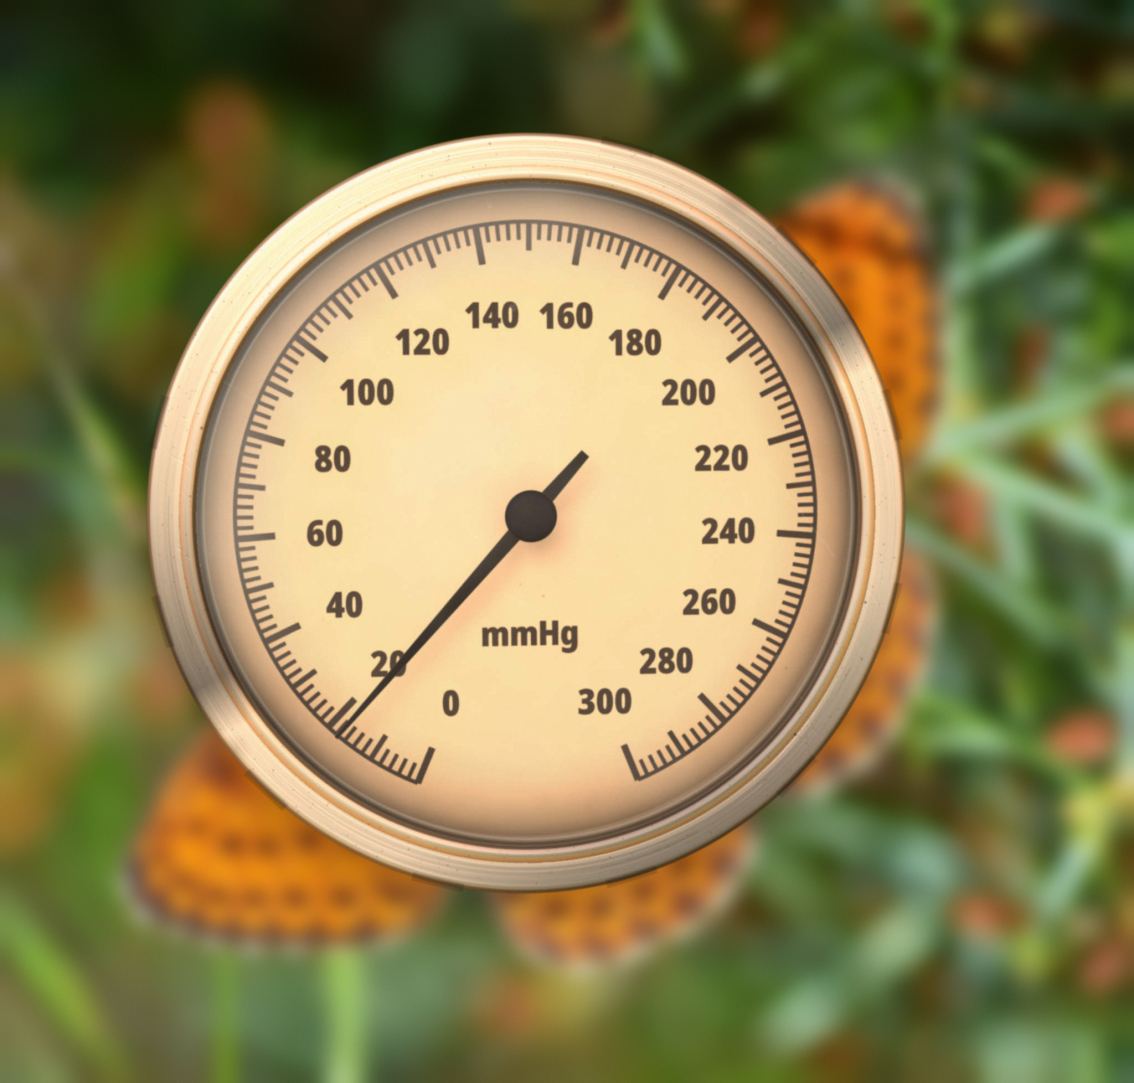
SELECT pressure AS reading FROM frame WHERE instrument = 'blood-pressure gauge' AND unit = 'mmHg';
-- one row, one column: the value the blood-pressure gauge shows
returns 18 mmHg
